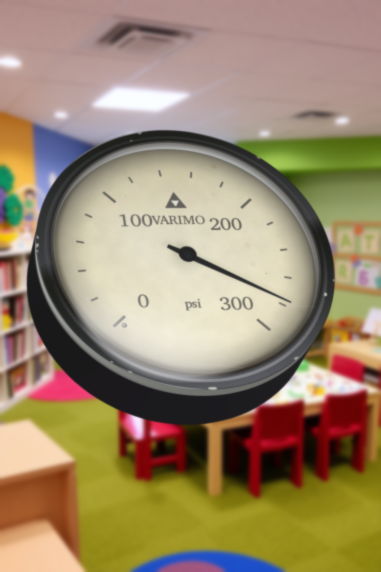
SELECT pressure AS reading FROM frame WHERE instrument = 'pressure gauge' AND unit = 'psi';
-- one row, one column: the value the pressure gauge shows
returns 280 psi
